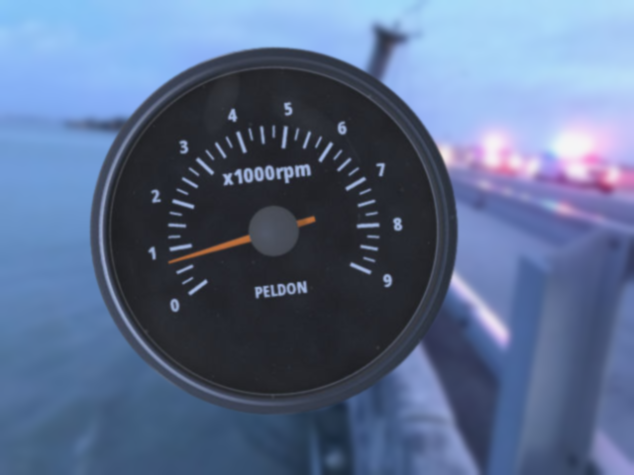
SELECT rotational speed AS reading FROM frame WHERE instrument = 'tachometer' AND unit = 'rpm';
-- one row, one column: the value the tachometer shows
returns 750 rpm
